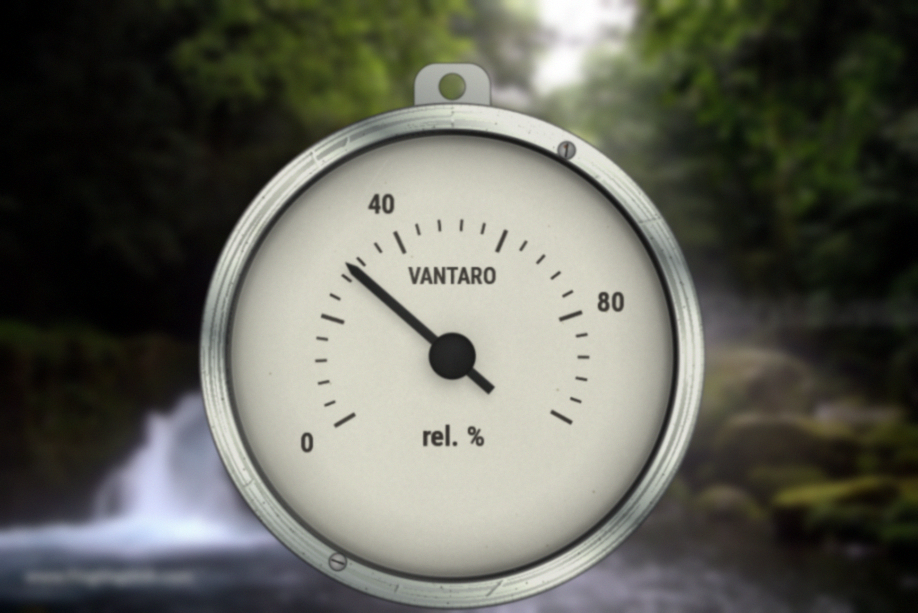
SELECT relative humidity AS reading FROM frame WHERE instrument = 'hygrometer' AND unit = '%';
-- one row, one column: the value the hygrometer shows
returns 30 %
